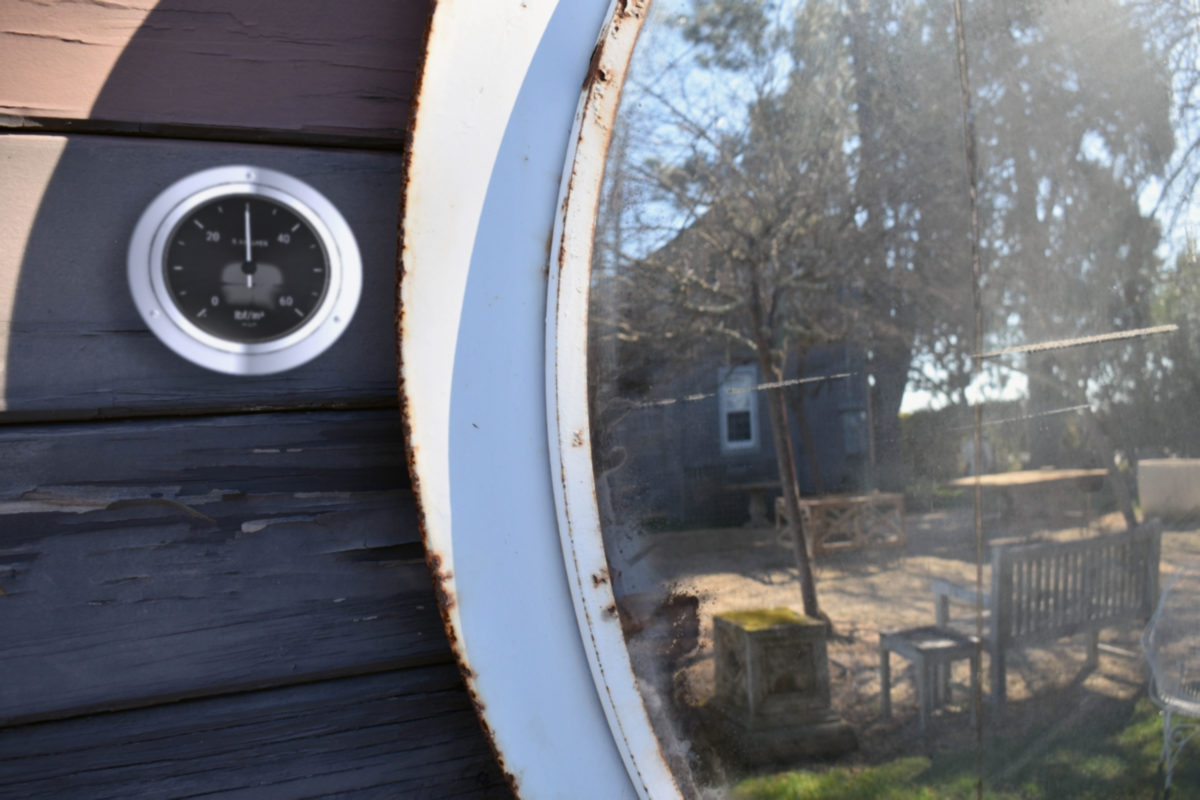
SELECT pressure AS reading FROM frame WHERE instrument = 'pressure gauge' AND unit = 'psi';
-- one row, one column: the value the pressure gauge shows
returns 30 psi
